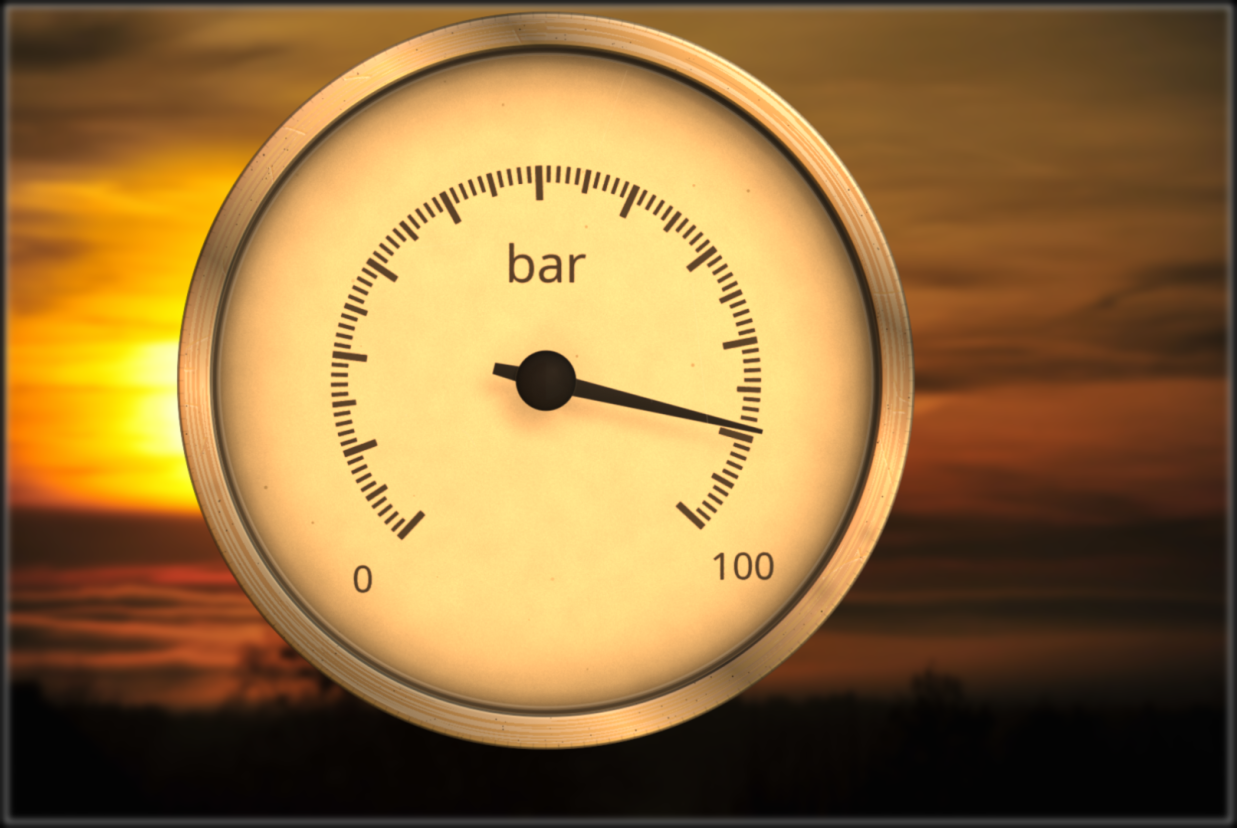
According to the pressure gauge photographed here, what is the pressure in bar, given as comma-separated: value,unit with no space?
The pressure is 89,bar
